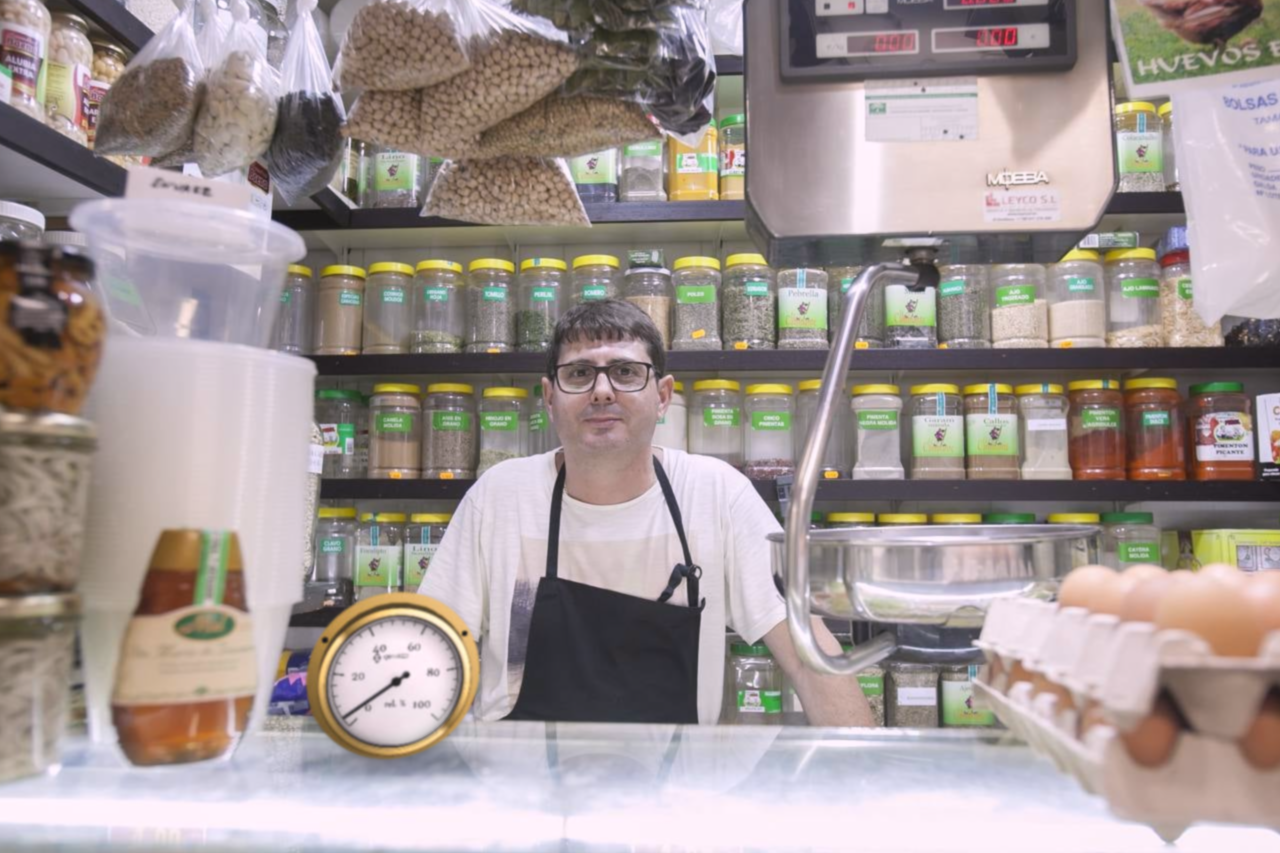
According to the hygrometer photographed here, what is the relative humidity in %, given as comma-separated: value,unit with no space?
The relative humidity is 4,%
